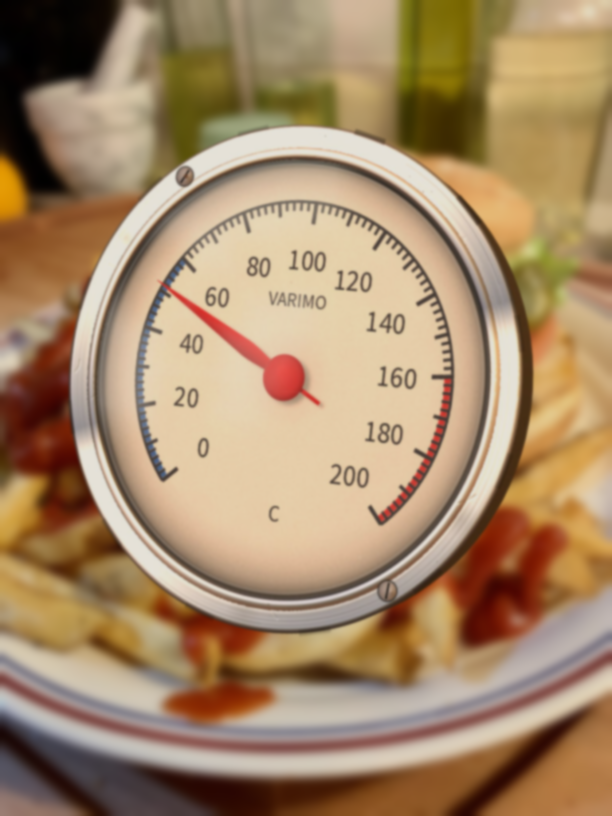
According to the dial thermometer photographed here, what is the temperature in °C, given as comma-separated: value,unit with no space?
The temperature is 52,°C
